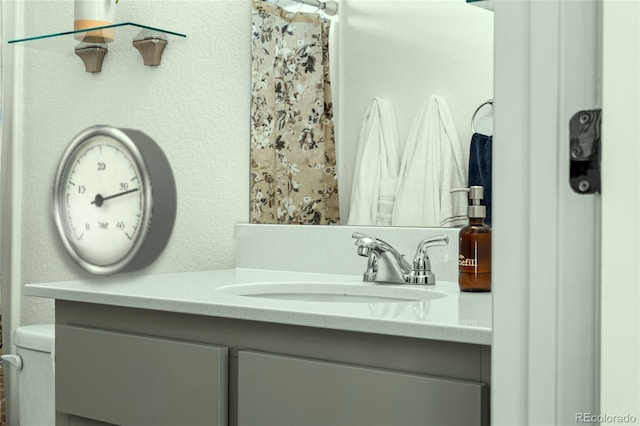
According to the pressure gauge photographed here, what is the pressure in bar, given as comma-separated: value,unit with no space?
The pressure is 32,bar
